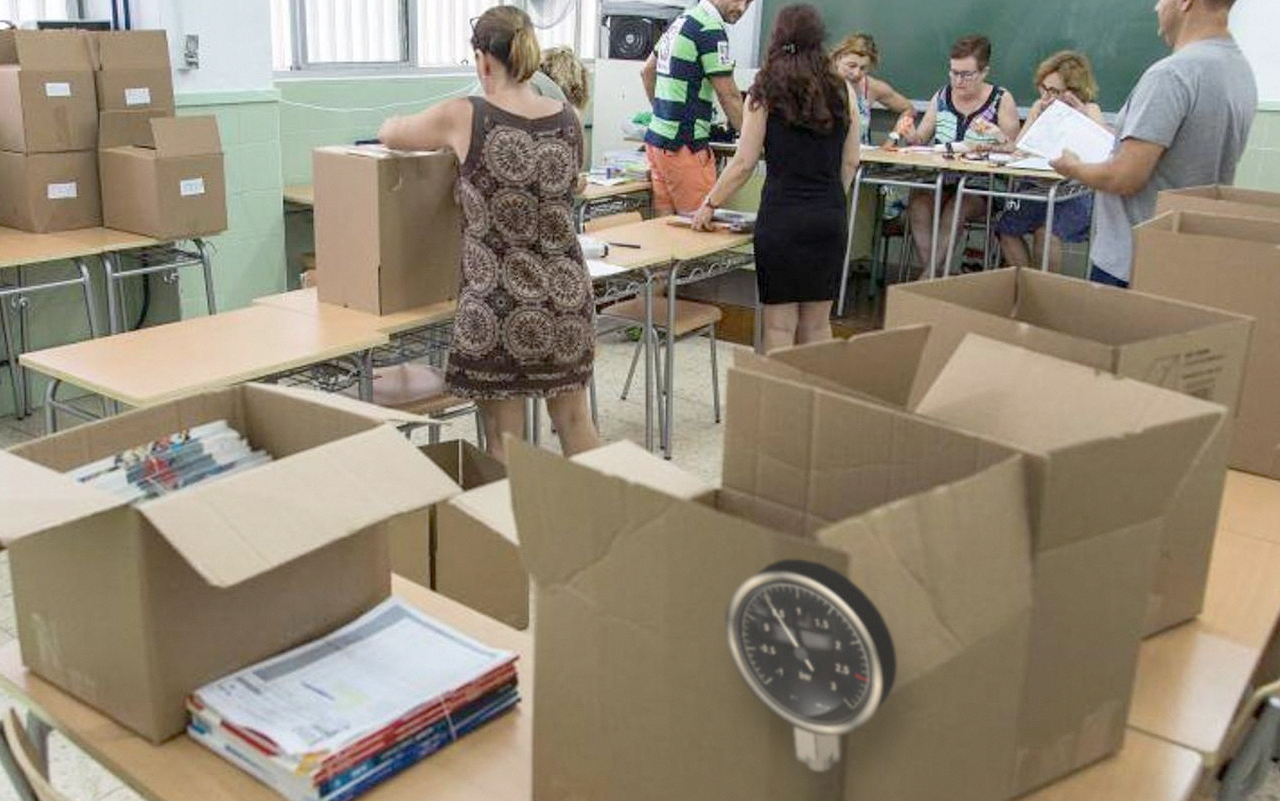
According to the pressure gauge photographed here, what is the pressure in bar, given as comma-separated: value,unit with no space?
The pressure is 0.5,bar
